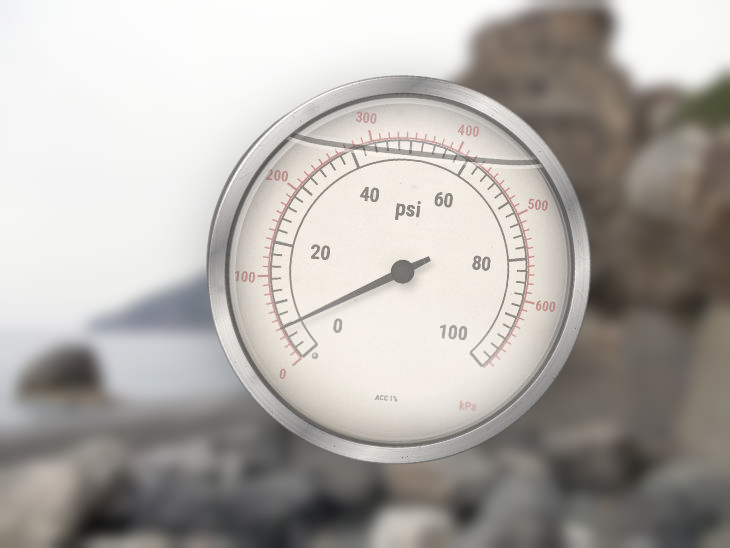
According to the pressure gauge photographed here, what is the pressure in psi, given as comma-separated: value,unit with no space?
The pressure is 6,psi
